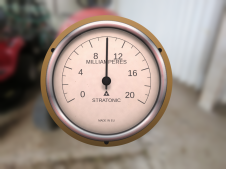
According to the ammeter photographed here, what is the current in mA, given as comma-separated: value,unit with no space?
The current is 10,mA
